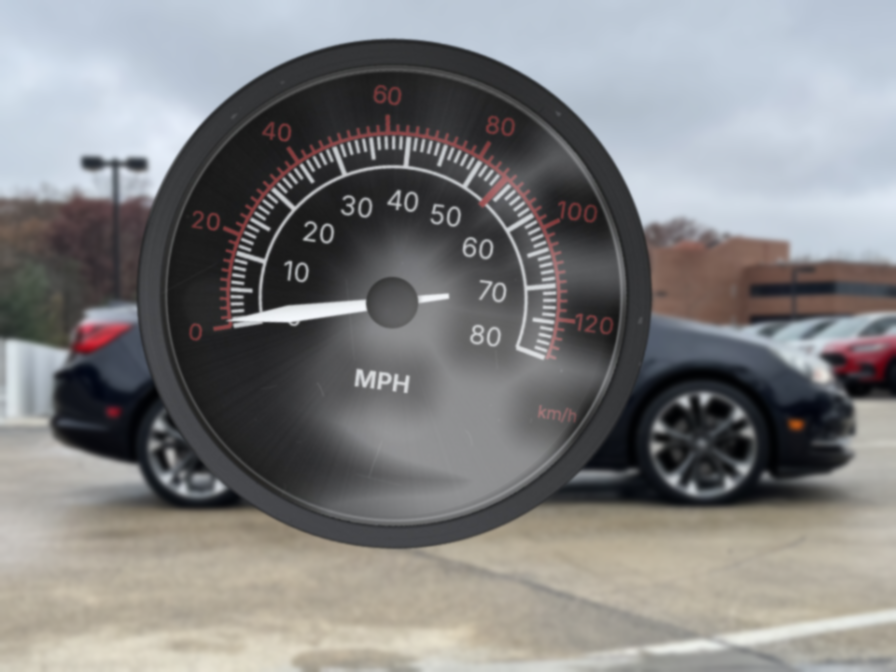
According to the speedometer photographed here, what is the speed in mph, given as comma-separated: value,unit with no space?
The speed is 1,mph
